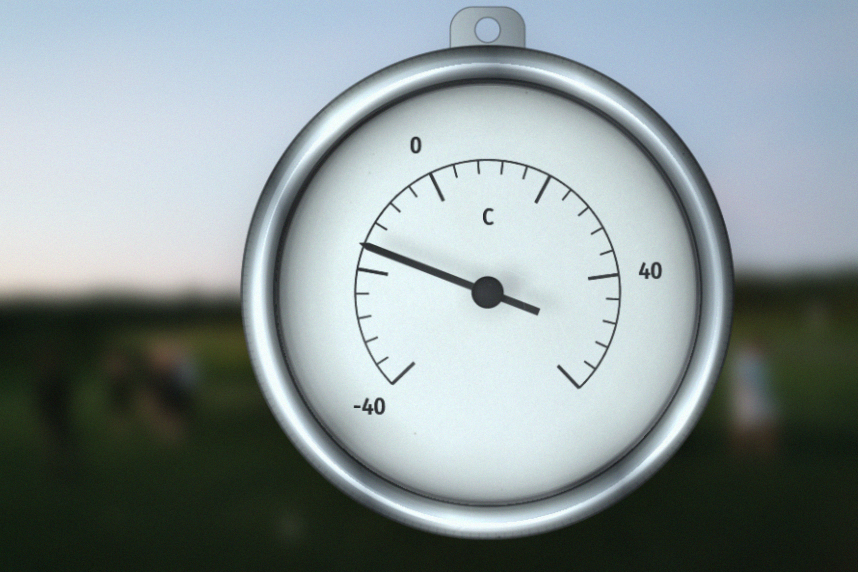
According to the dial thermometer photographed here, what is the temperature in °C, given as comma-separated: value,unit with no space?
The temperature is -16,°C
